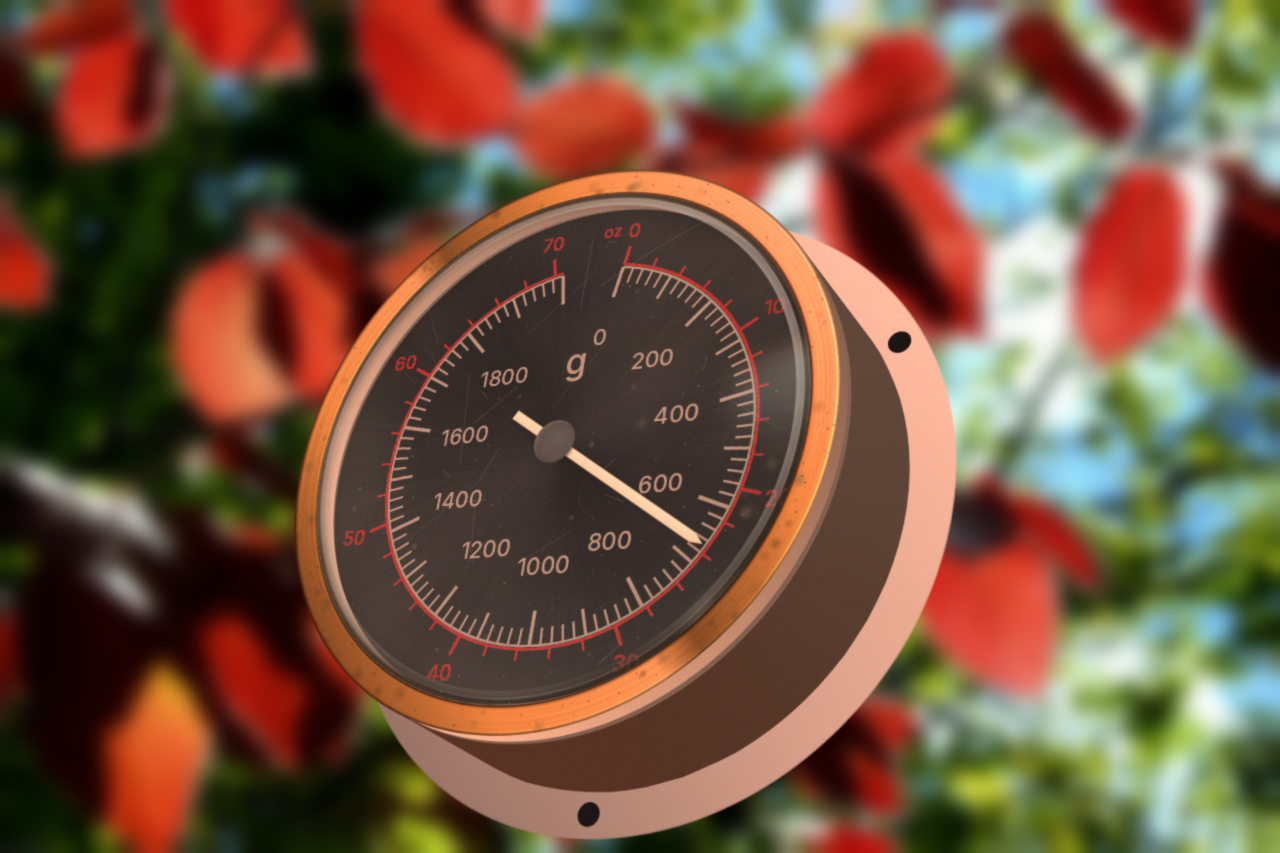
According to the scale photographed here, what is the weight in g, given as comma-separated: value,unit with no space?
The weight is 670,g
